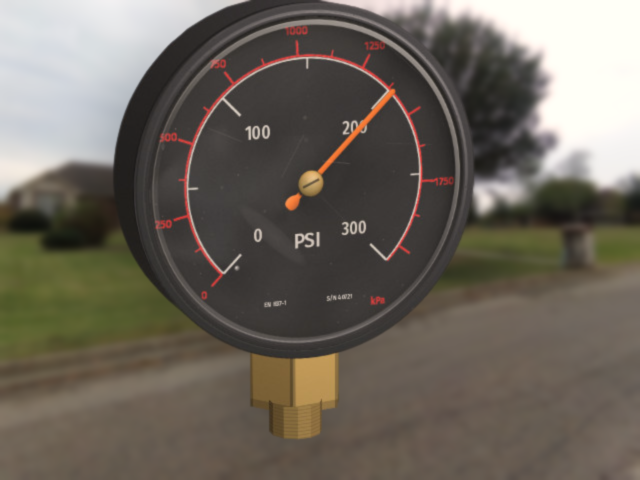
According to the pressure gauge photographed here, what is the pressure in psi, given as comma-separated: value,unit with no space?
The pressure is 200,psi
